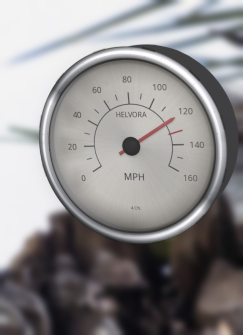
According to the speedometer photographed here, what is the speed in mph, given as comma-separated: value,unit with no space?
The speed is 120,mph
